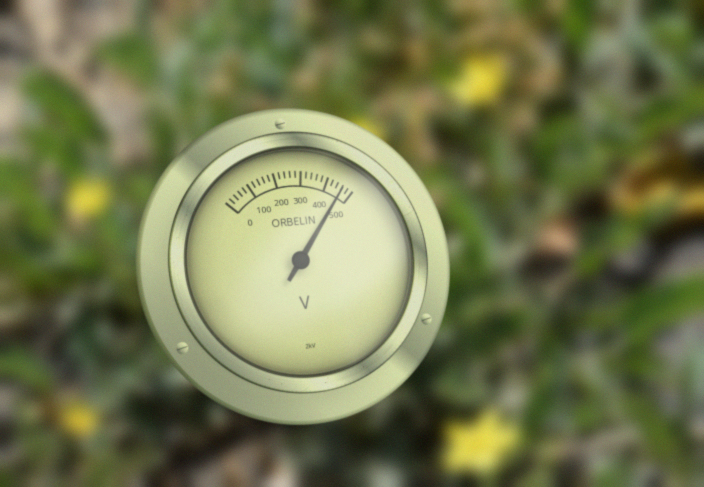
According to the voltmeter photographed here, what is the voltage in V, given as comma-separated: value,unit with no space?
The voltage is 460,V
